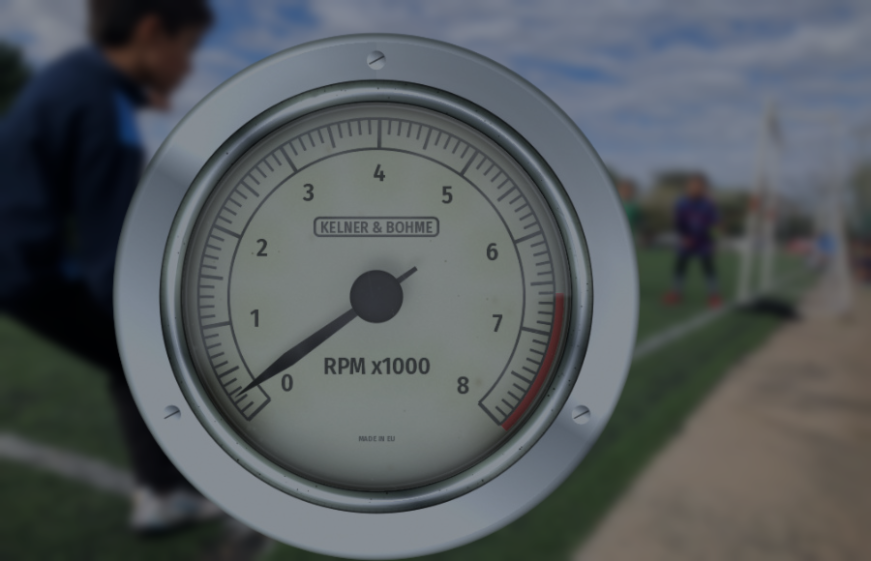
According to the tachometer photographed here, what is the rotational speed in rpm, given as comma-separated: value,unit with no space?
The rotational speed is 250,rpm
